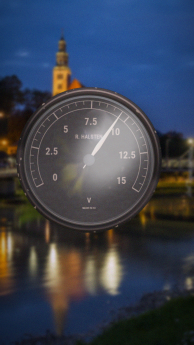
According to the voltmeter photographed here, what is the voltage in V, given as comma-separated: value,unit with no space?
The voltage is 9.5,V
